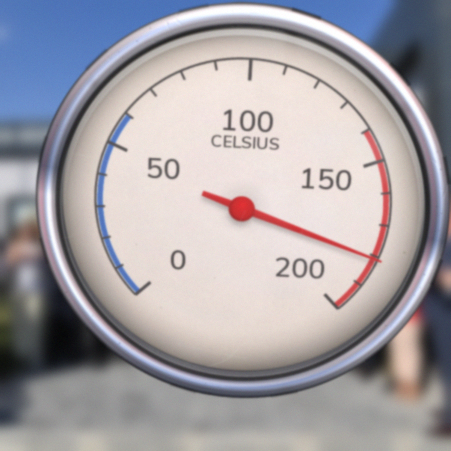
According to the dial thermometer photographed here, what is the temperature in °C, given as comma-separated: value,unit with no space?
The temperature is 180,°C
